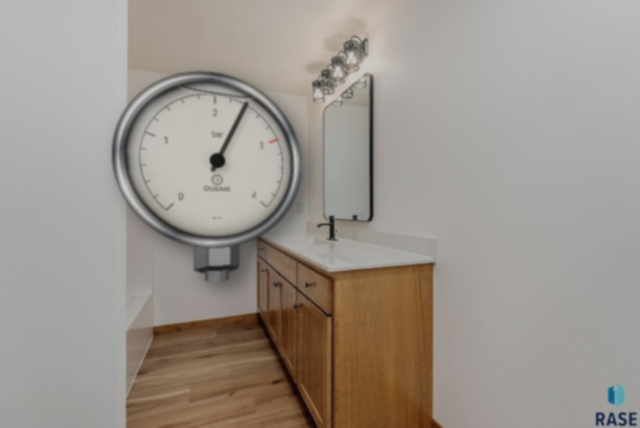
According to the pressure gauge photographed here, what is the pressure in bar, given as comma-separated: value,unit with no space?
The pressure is 2.4,bar
